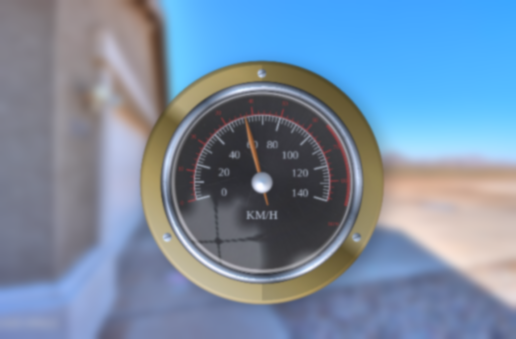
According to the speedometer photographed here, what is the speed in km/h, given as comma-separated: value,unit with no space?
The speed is 60,km/h
